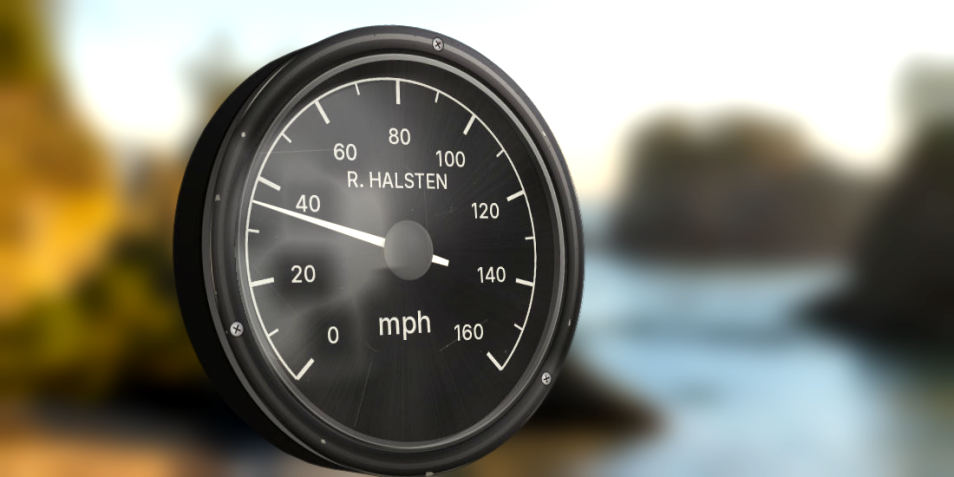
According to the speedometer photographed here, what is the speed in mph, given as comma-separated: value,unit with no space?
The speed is 35,mph
